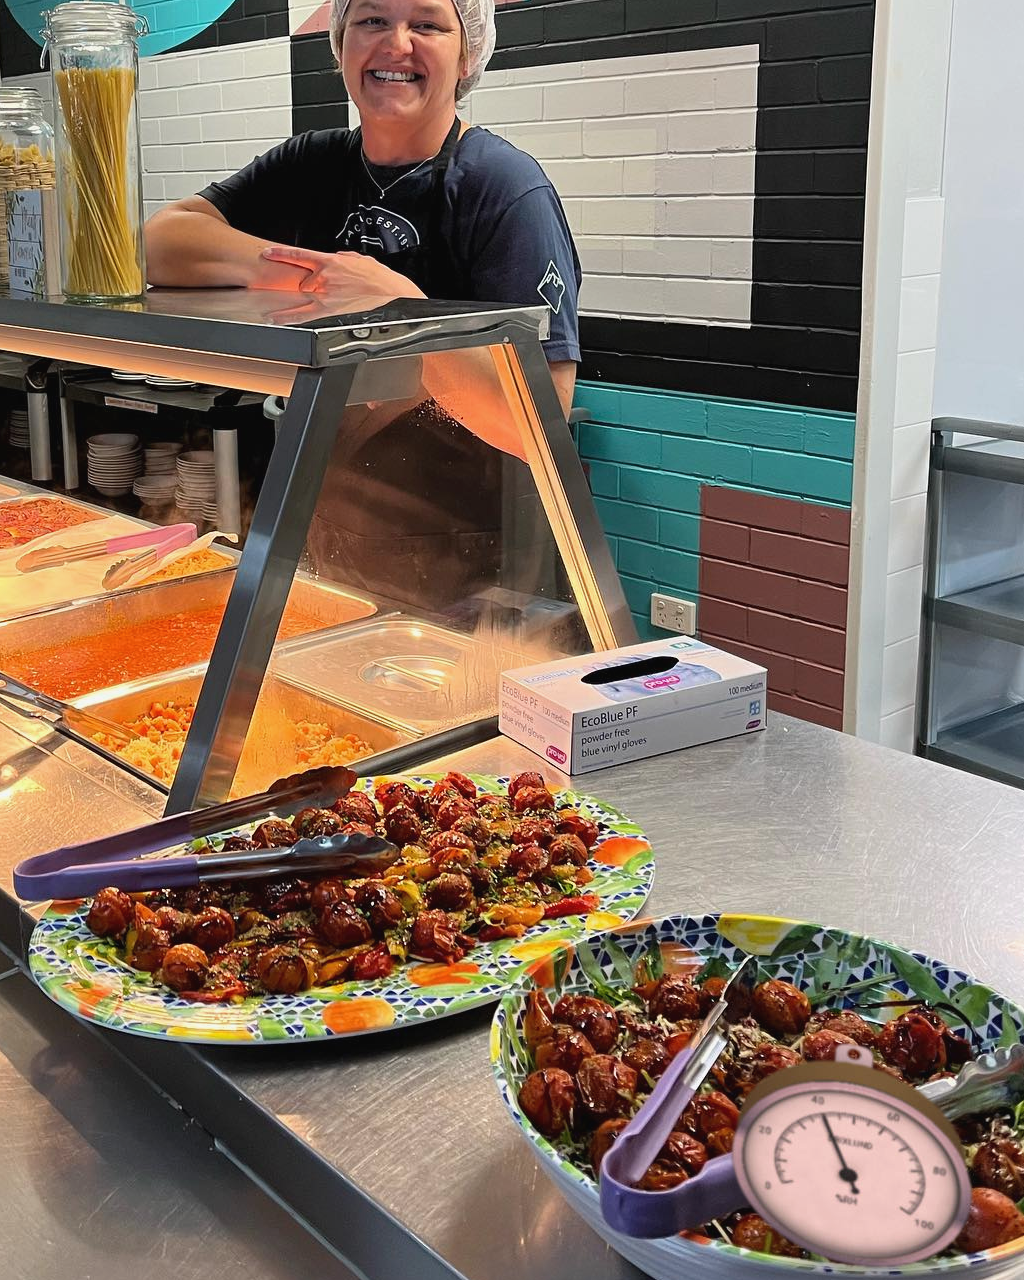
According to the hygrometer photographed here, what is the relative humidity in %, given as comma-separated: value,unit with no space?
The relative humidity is 40,%
